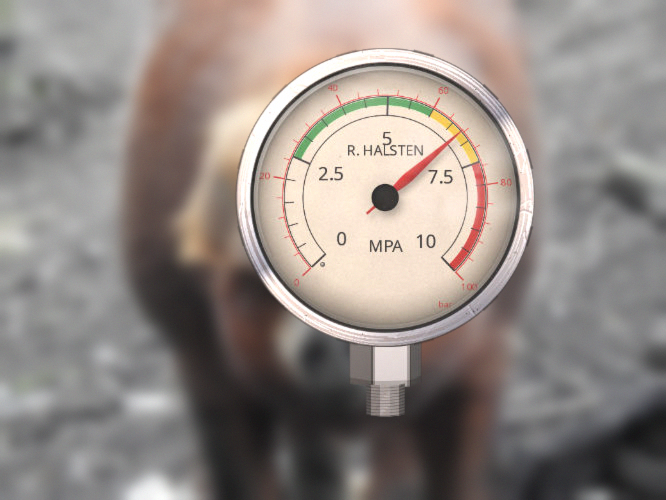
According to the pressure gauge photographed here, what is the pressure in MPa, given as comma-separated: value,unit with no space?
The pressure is 6.75,MPa
